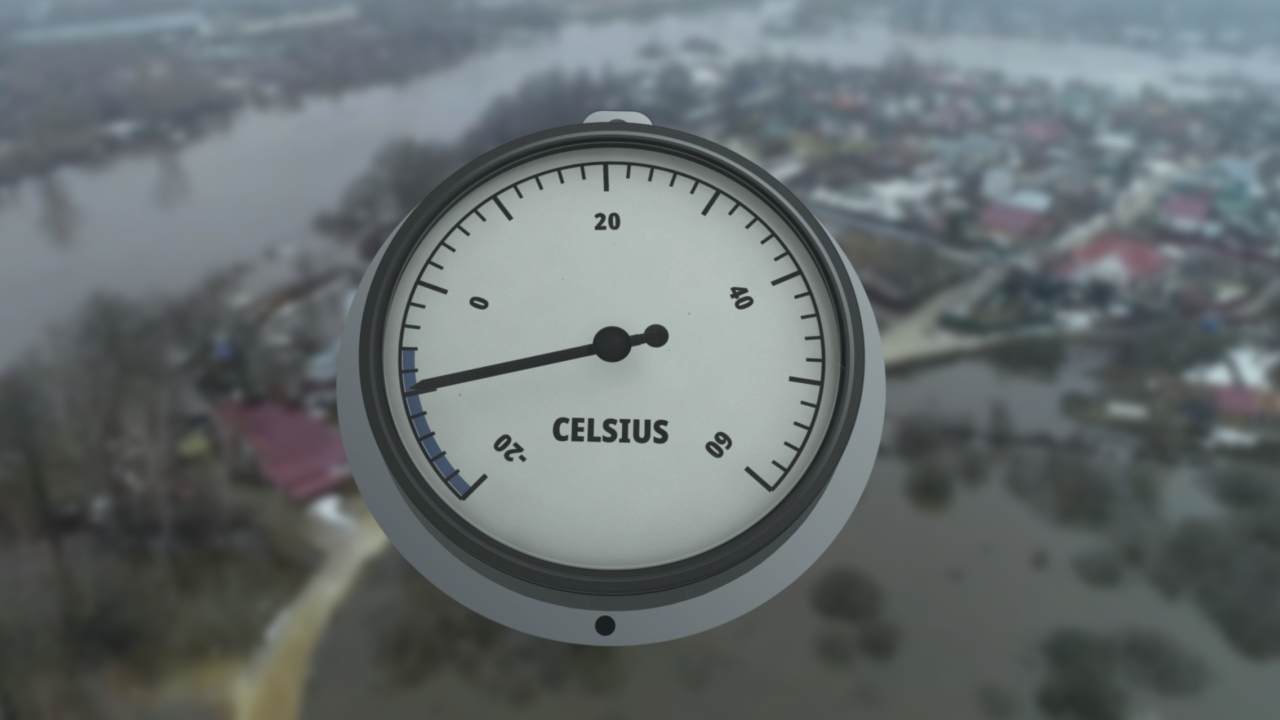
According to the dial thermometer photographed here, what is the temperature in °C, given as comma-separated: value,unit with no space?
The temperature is -10,°C
